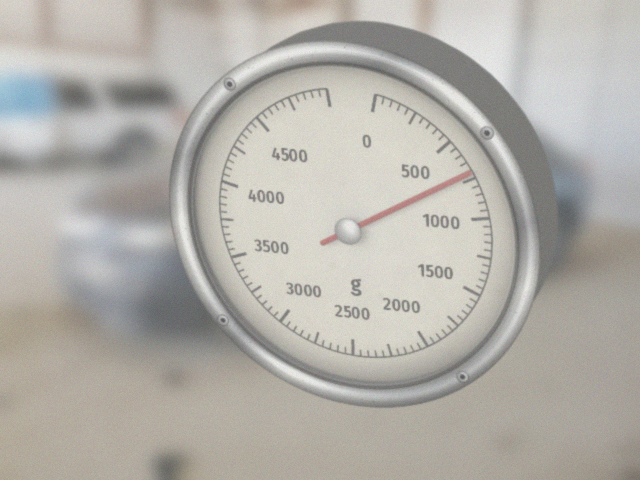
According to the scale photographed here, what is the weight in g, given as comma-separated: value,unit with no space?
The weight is 700,g
